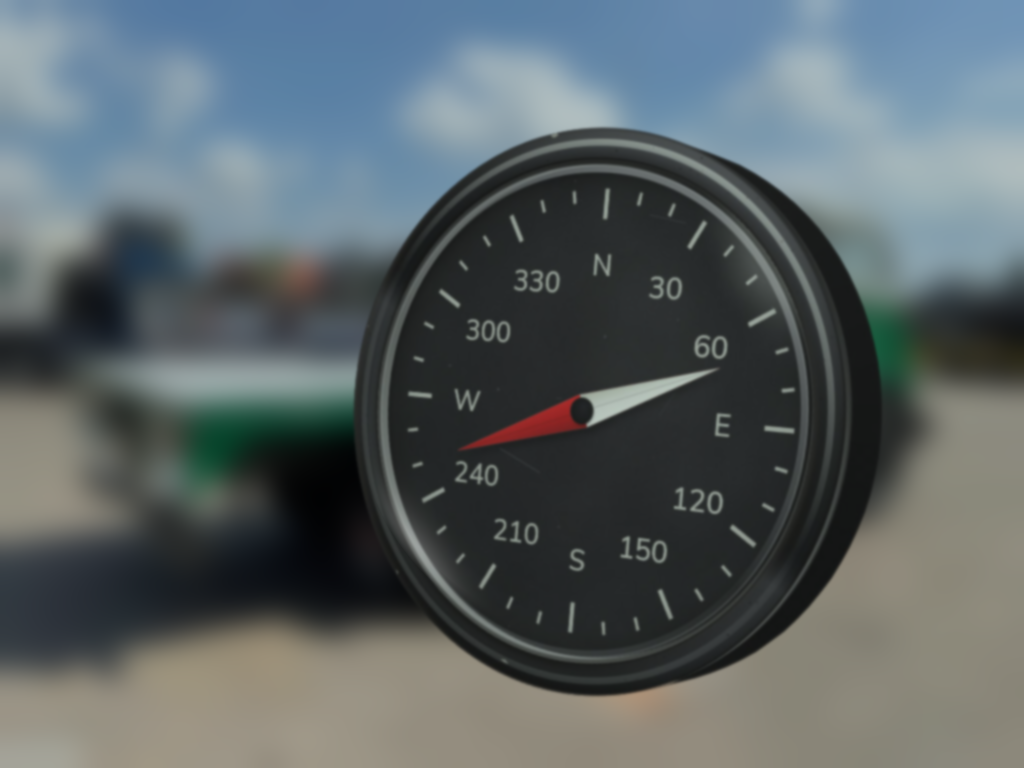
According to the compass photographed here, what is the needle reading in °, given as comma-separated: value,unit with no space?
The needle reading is 250,°
